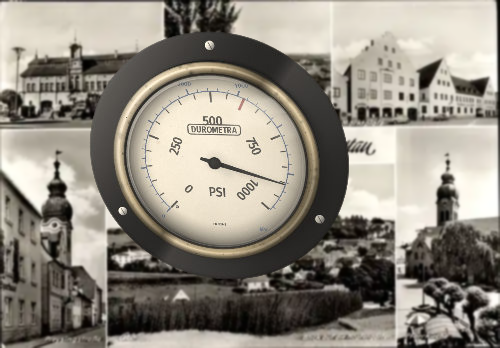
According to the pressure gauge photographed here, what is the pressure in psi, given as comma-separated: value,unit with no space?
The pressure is 900,psi
